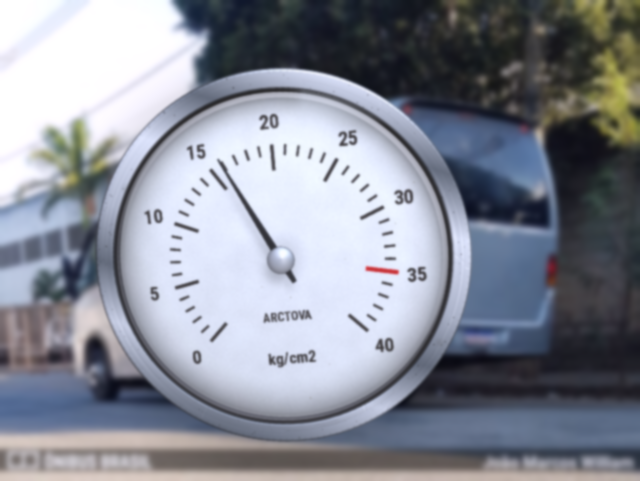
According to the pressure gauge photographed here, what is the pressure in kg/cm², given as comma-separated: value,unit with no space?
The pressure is 16,kg/cm²
